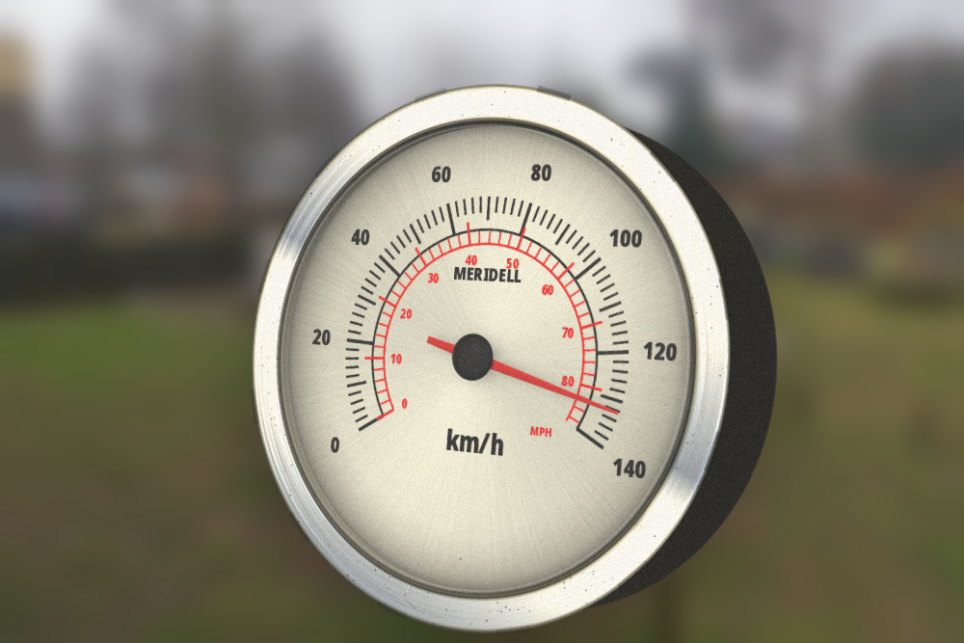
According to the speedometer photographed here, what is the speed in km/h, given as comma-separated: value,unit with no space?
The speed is 132,km/h
